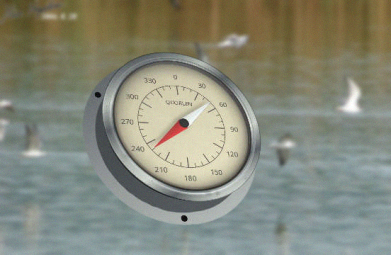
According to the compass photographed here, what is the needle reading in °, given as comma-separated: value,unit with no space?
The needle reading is 230,°
